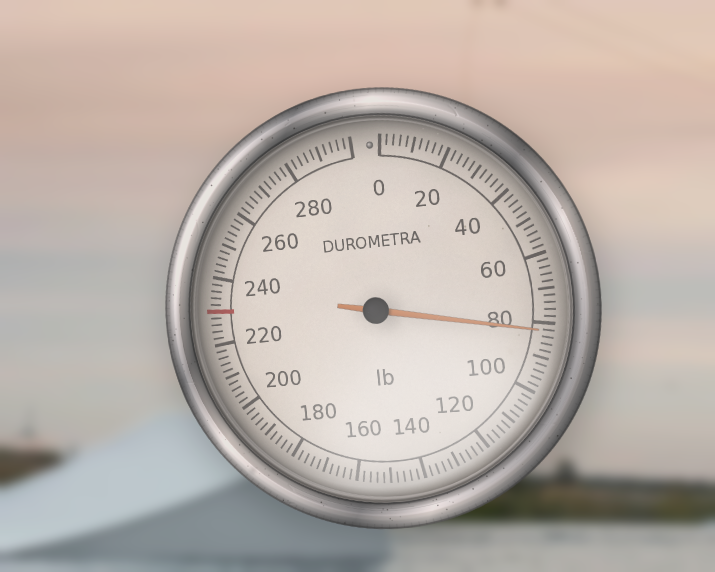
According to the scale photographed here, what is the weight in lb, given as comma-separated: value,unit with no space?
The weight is 82,lb
